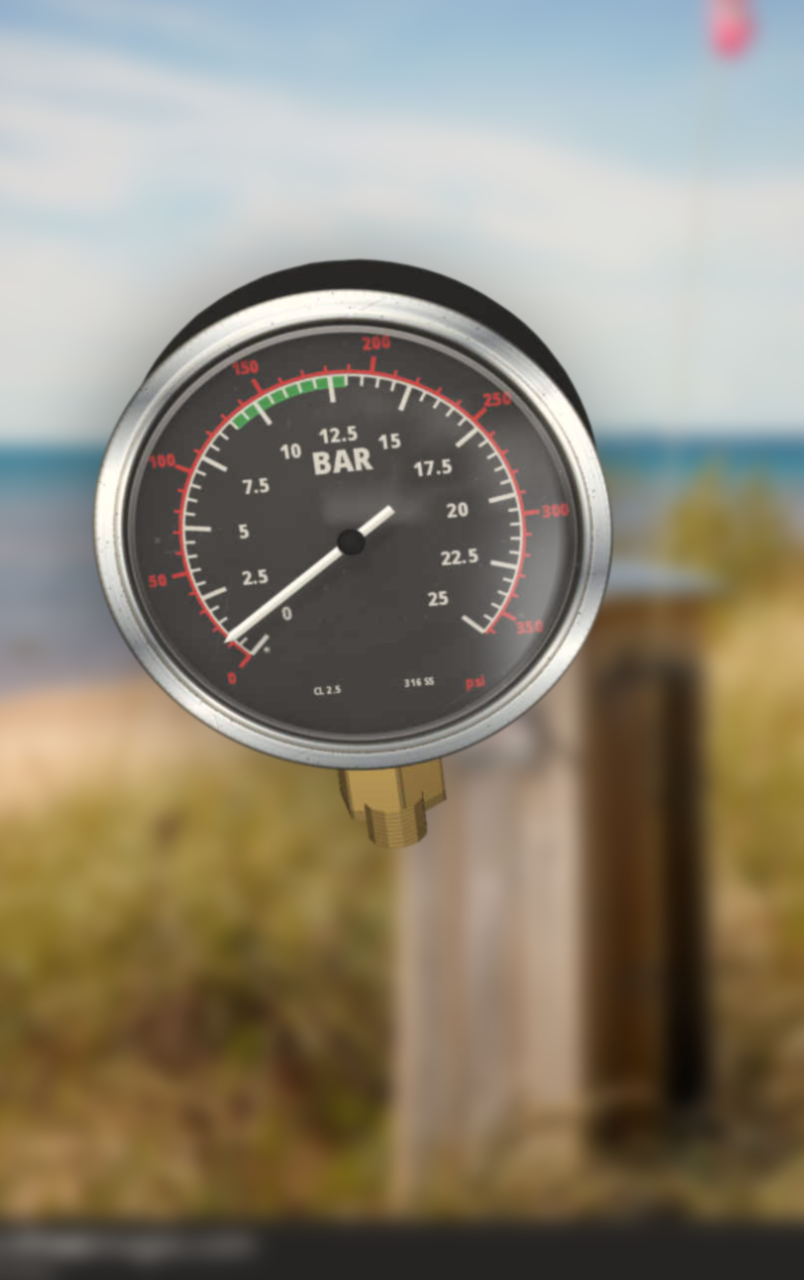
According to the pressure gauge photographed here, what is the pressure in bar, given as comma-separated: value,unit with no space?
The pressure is 1,bar
